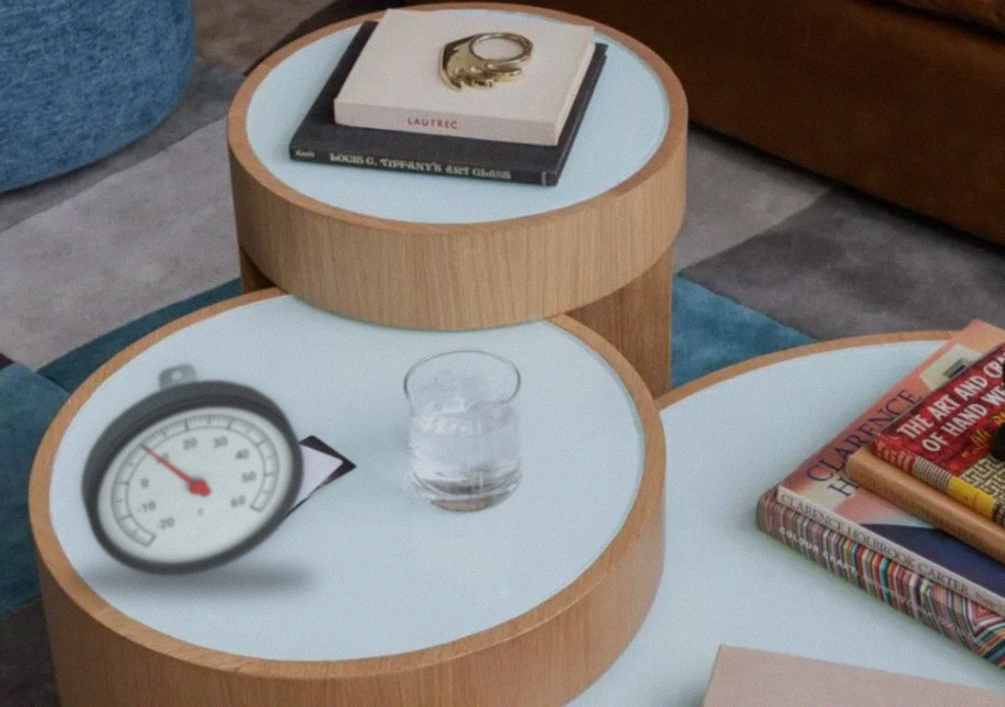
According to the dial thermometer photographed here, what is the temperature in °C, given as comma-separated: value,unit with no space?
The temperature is 10,°C
